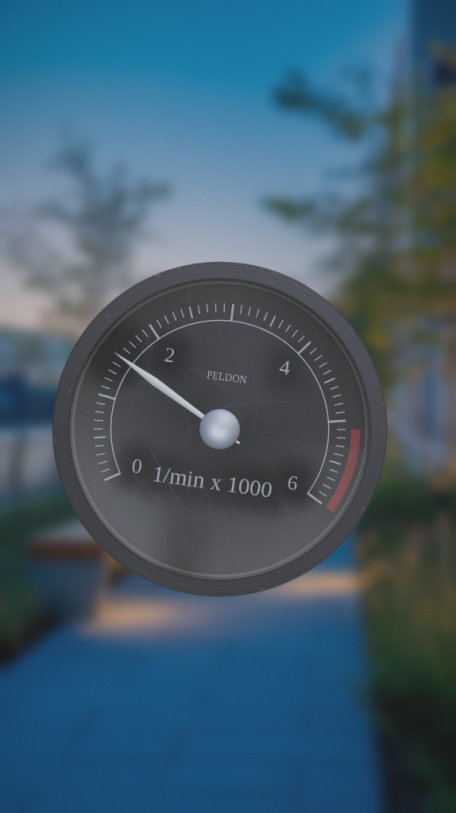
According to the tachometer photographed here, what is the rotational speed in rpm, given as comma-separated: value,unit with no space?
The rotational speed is 1500,rpm
